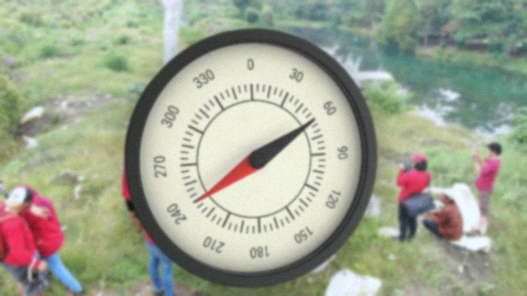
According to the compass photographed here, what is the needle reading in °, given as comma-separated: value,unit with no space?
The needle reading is 240,°
